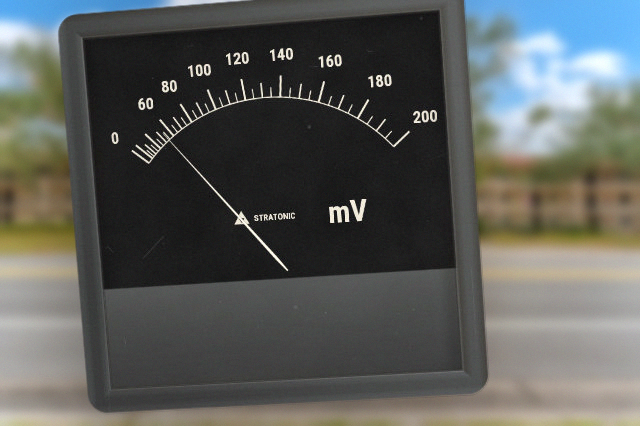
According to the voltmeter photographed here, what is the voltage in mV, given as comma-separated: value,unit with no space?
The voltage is 55,mV
